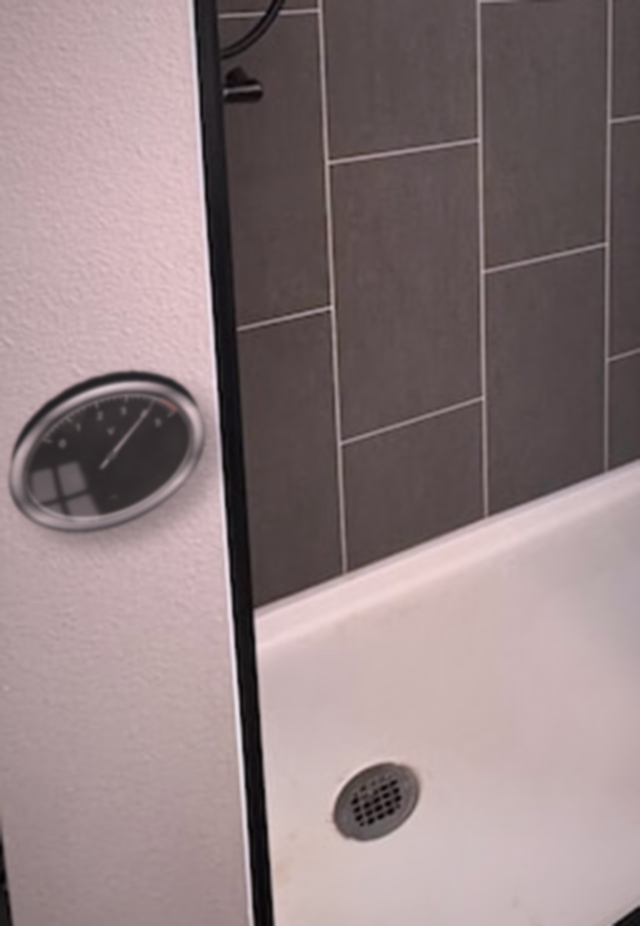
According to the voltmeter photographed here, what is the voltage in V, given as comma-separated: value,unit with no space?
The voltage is 4,V
